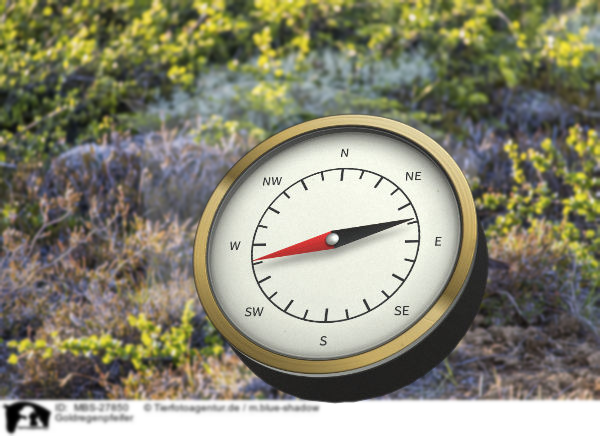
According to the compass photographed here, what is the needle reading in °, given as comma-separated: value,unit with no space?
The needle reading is 255,°
